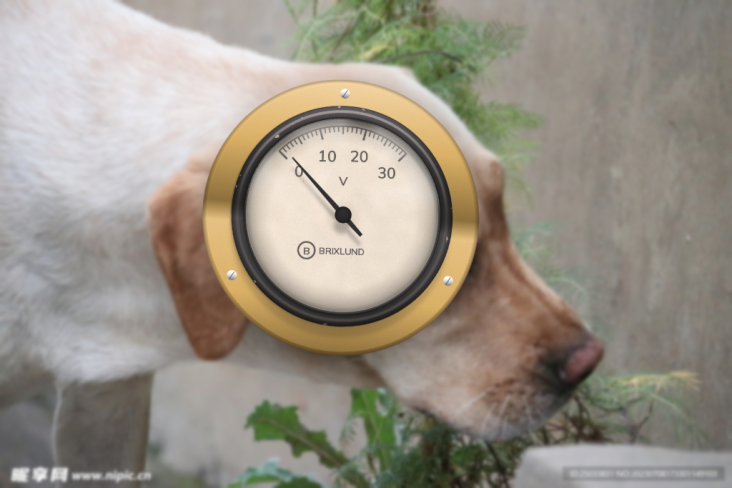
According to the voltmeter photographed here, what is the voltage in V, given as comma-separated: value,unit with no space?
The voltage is 1,V
